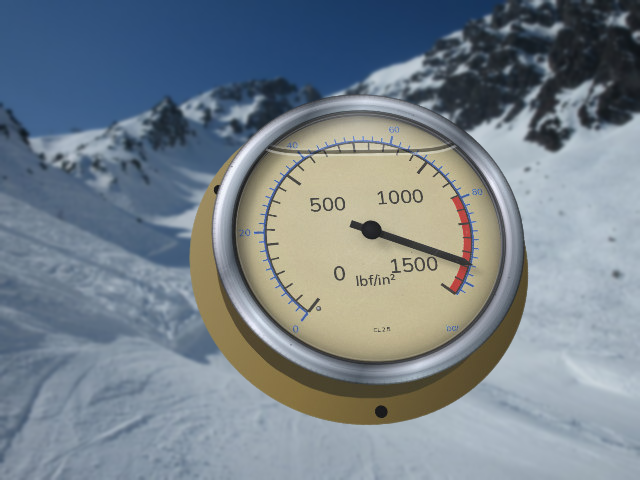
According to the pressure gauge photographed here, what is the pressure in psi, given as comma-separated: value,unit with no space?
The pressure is 1400,psi
